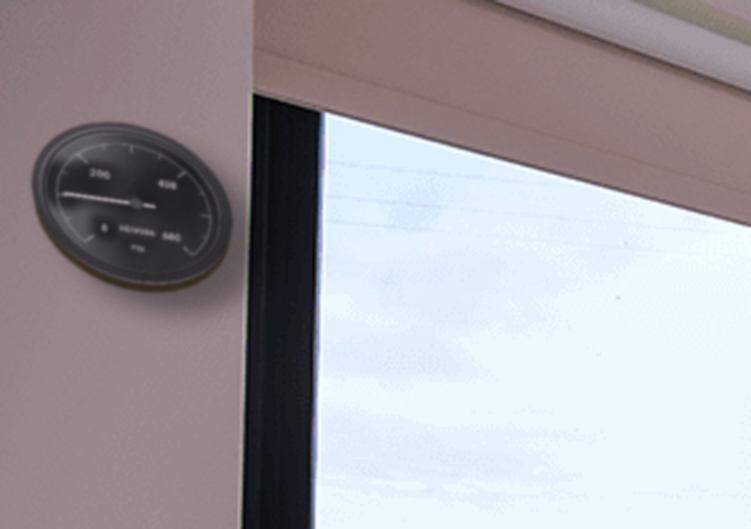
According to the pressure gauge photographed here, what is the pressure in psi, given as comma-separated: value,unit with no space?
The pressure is 100,psi
